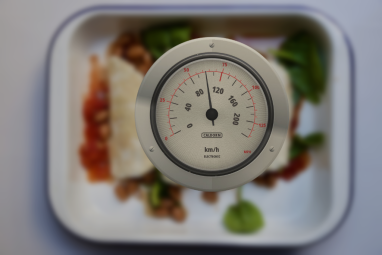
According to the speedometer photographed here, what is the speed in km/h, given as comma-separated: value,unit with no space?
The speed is 100,km/h
